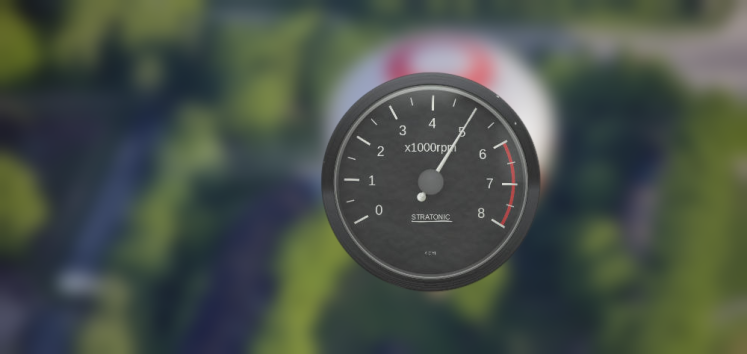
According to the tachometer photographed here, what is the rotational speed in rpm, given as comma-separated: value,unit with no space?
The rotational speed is 5000,rpm
